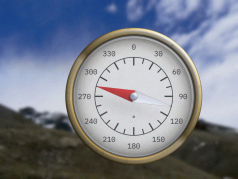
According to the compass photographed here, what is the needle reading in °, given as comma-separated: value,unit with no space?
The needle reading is 285,°
